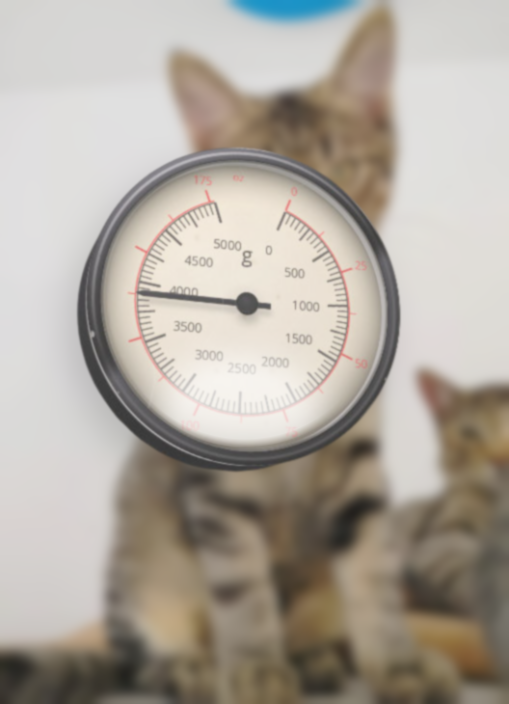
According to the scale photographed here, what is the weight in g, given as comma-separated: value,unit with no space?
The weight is 3900,g
